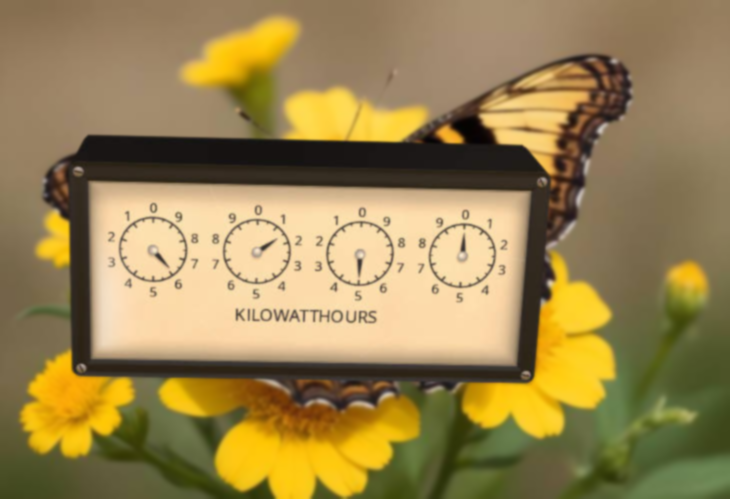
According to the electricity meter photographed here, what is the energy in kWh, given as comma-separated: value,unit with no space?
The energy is 6150,kWh
